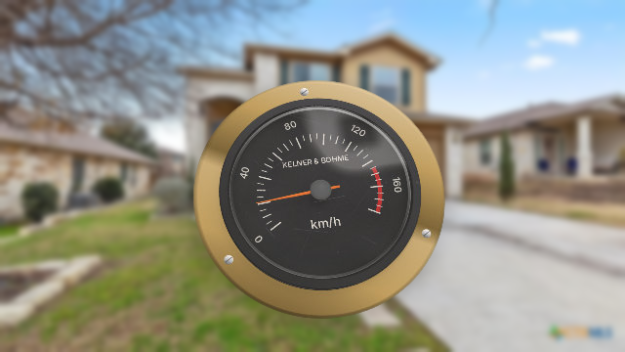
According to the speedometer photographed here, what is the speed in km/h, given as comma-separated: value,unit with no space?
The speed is 20,km/h
